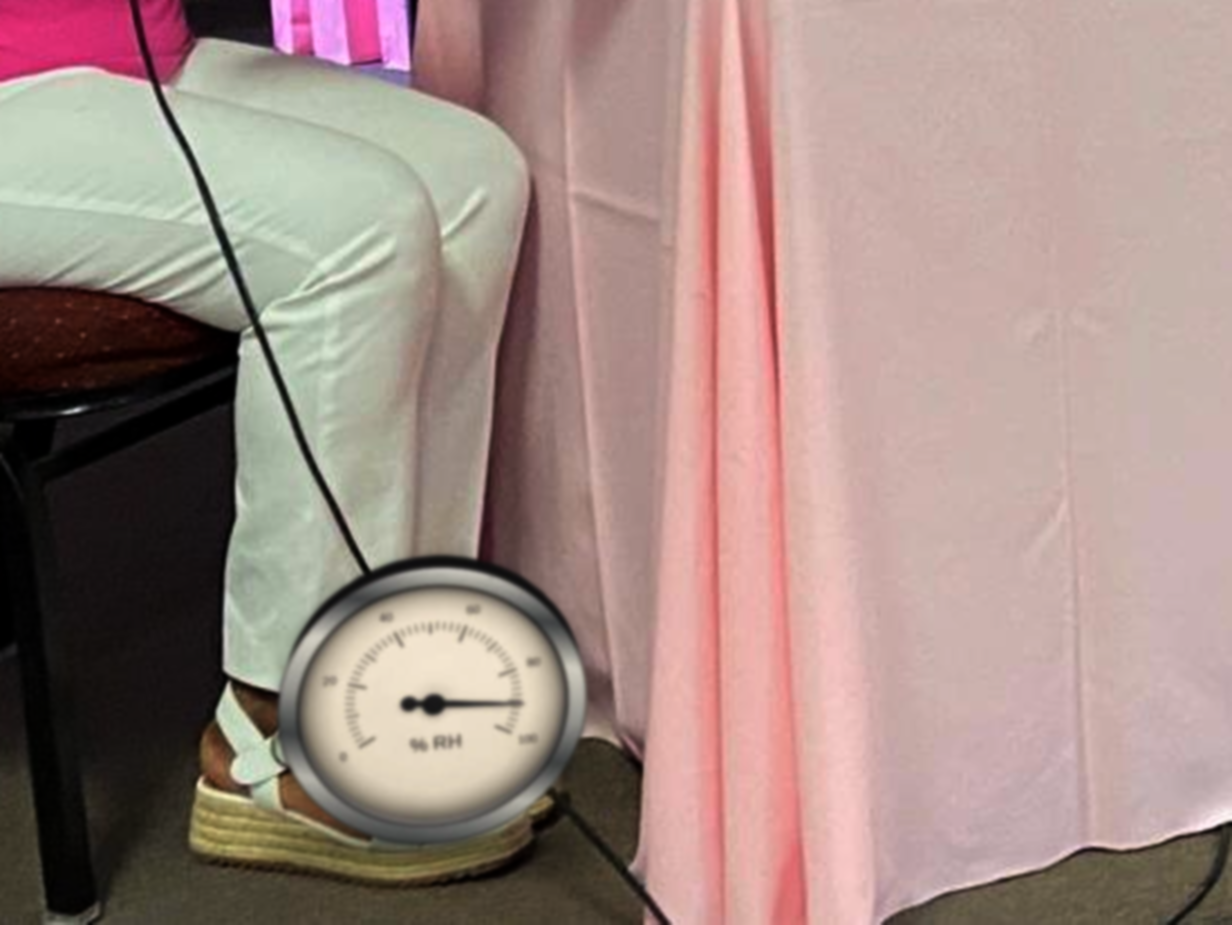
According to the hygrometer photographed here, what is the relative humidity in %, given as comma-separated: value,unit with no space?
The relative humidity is 90,%
